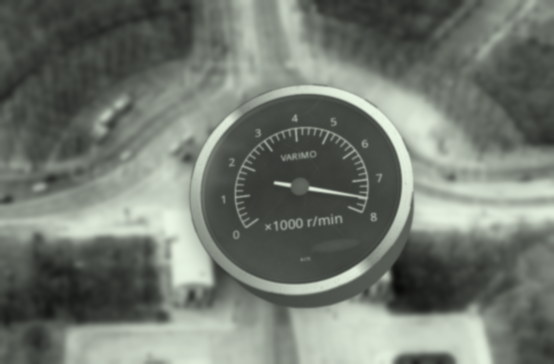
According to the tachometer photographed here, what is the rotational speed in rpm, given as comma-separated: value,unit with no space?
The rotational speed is 7600,rpm
